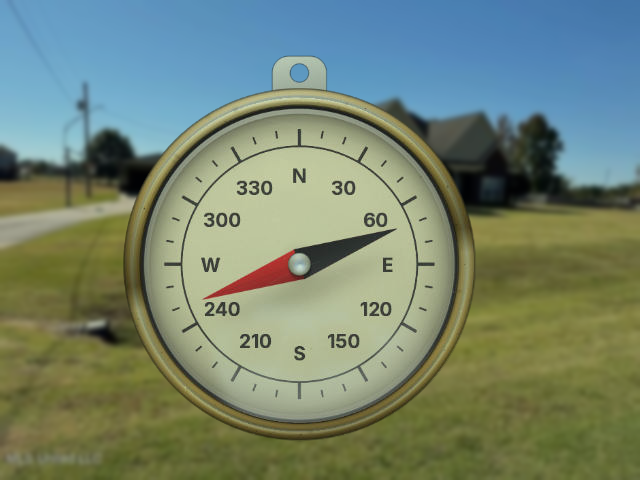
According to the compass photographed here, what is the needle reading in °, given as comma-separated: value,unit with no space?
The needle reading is 250,°
